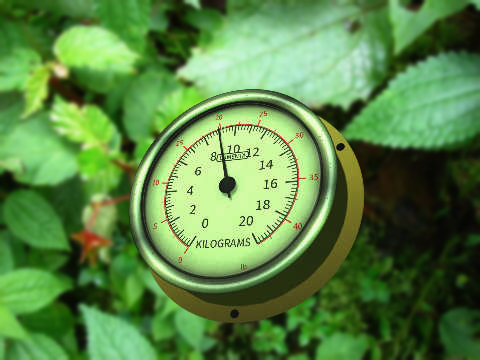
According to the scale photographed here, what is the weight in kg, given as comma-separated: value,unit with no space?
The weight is 9,kg
